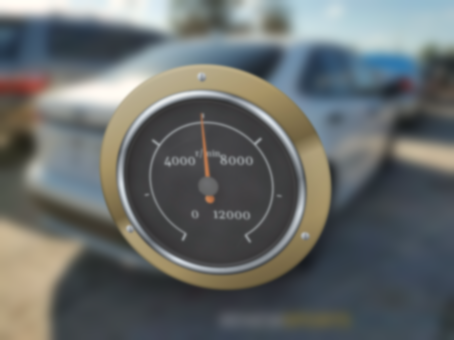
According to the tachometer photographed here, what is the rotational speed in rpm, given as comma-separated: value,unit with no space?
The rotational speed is 6000,rpm
